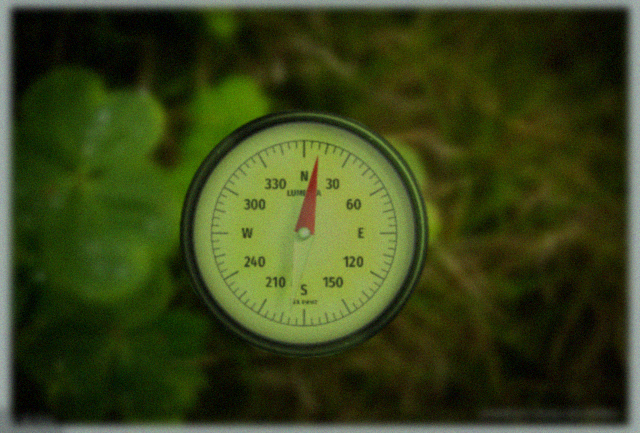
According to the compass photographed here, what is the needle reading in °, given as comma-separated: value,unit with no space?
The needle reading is 10,°
